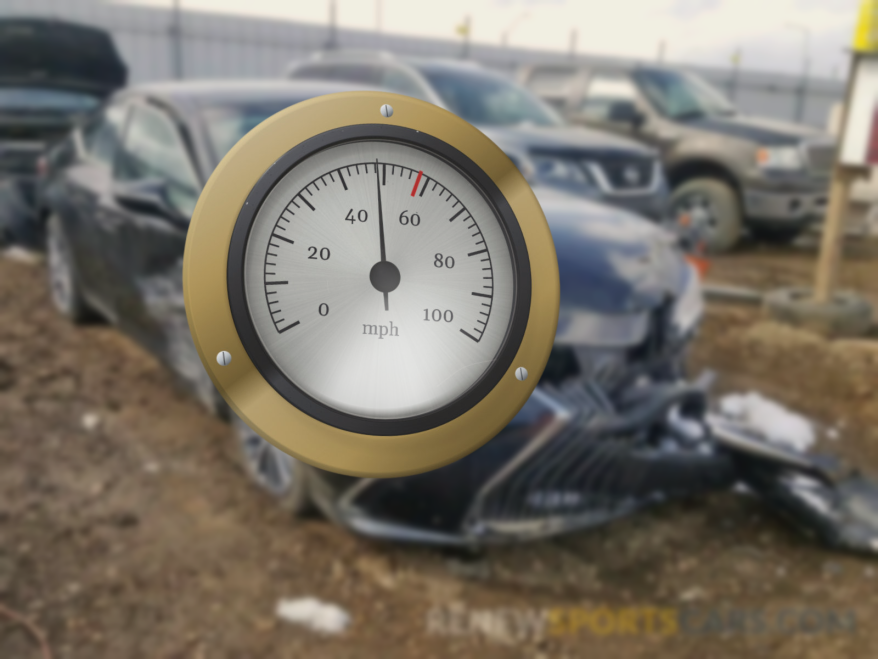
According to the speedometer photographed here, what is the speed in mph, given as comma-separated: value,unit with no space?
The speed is 48,mph
